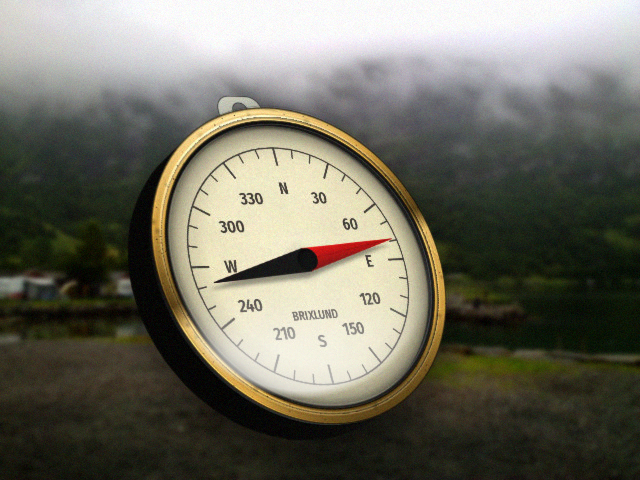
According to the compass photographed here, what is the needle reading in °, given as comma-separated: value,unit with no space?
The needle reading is 80,°
